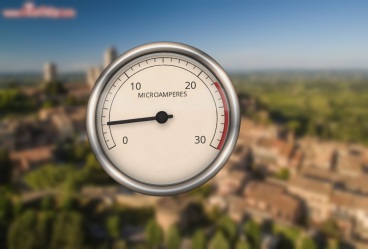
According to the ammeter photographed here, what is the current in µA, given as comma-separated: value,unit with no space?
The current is 3,µA
